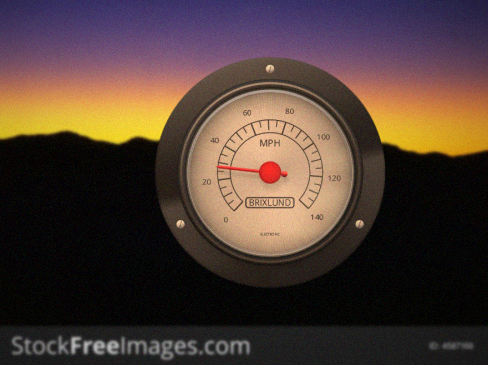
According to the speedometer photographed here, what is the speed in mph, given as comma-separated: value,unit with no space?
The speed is 27.5,mph
